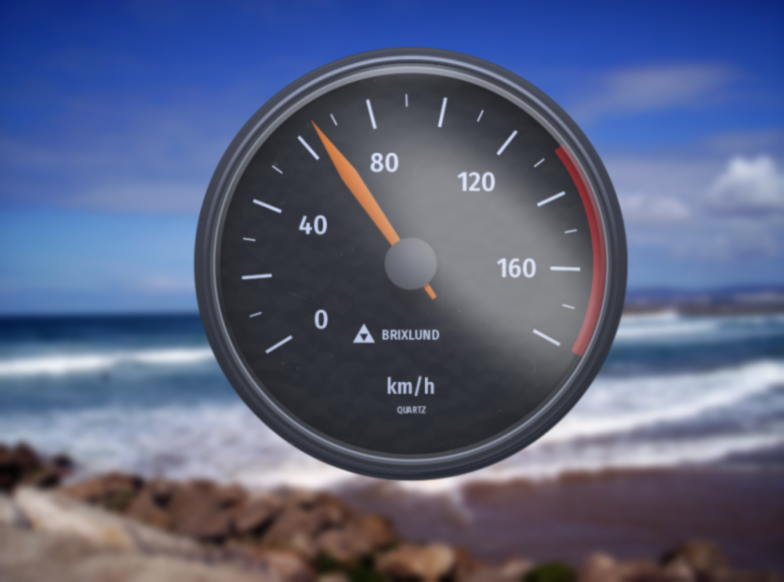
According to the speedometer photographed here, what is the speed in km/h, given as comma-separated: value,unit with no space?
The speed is 65,km/h
